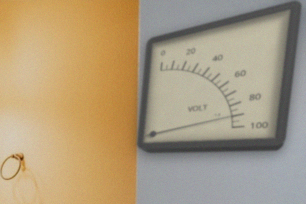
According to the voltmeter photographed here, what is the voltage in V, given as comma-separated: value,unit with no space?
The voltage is 90,V
